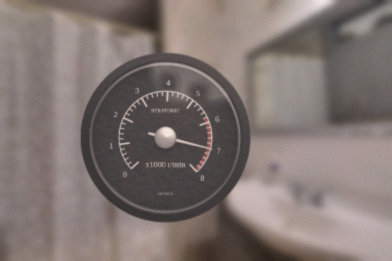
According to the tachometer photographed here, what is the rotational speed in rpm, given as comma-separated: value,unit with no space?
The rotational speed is 7000,rpm
